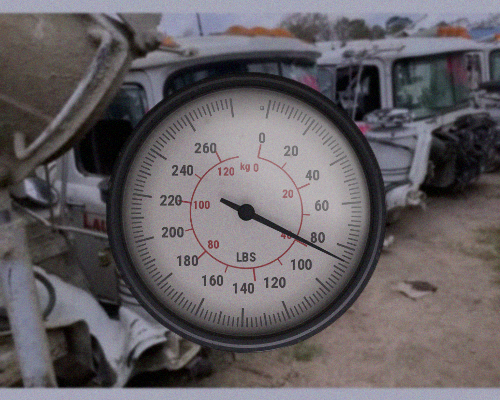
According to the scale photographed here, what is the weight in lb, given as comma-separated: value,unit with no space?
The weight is 86,lb
